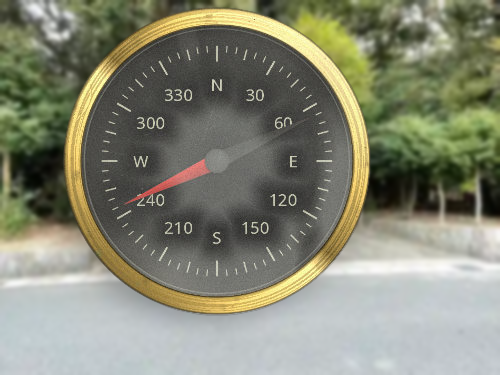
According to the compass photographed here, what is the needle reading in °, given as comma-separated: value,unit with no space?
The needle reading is 245,°
